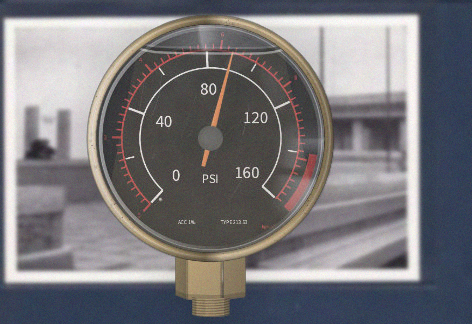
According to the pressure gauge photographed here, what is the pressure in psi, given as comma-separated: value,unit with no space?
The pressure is 90,psi
